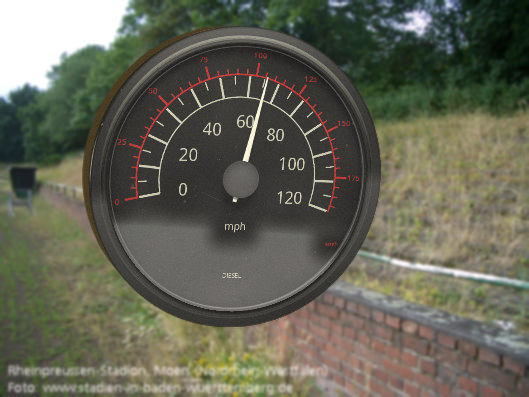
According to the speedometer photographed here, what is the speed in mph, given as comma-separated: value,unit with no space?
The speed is 65,mph
